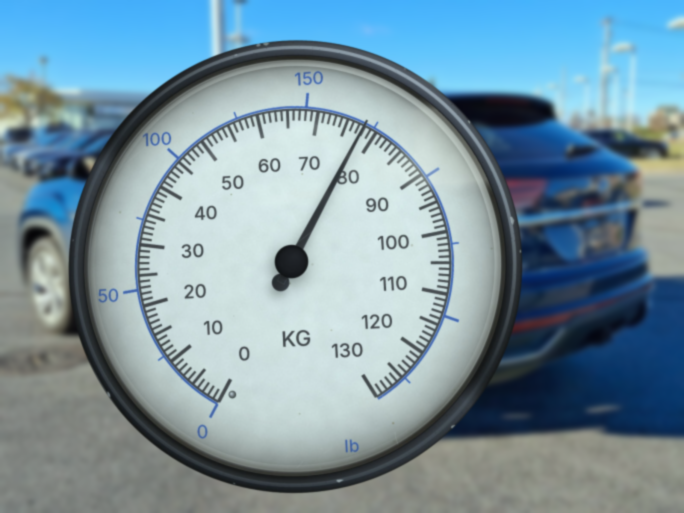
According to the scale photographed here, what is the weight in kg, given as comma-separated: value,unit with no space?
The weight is 78,kg
